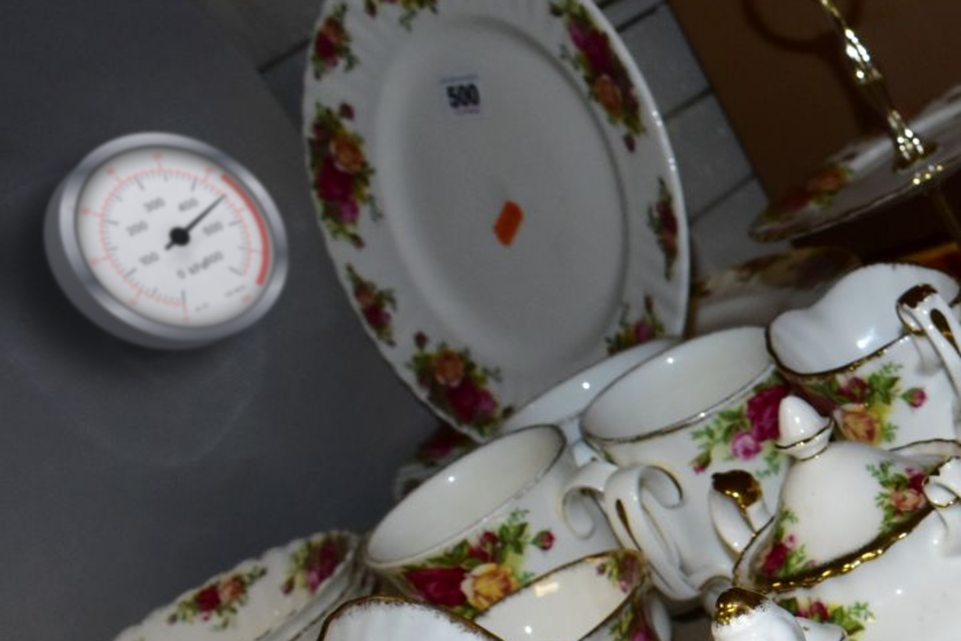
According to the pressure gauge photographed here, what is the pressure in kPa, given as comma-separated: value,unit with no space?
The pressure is 450,kPa
